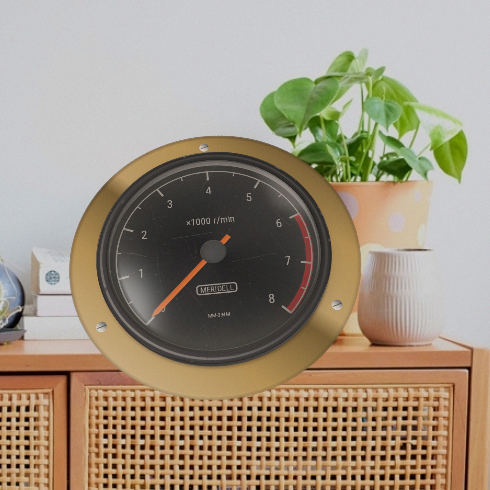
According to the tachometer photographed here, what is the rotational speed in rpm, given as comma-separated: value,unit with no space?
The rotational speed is 0,rpm
